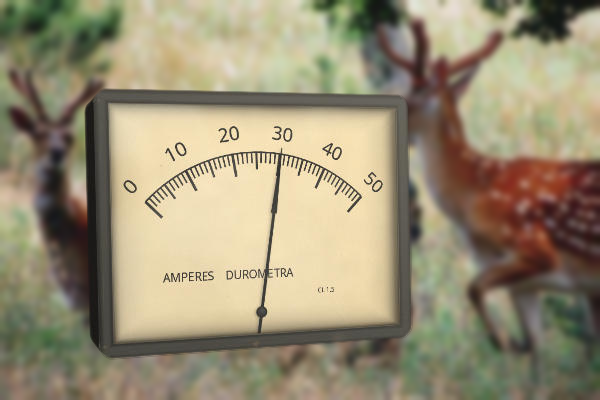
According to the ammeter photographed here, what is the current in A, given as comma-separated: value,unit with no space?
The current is 30,A
